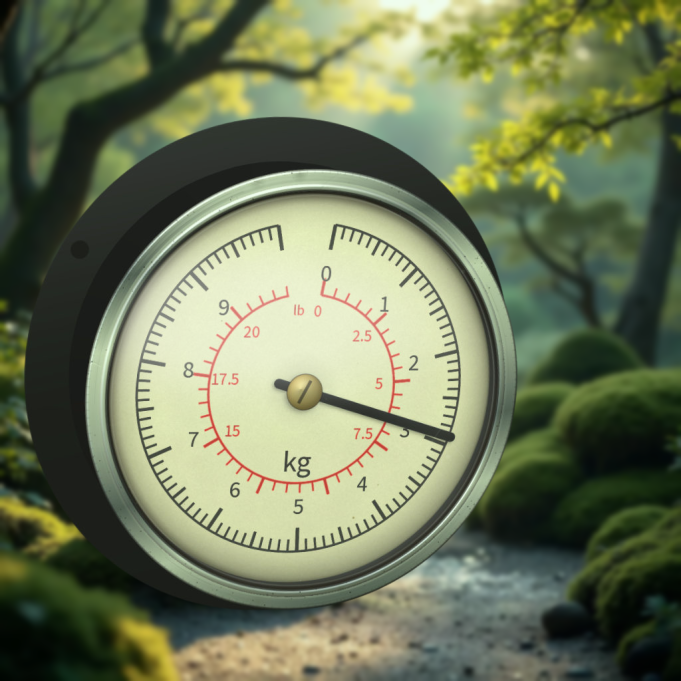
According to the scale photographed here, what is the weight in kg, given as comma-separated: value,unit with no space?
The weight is 2.9,kg
